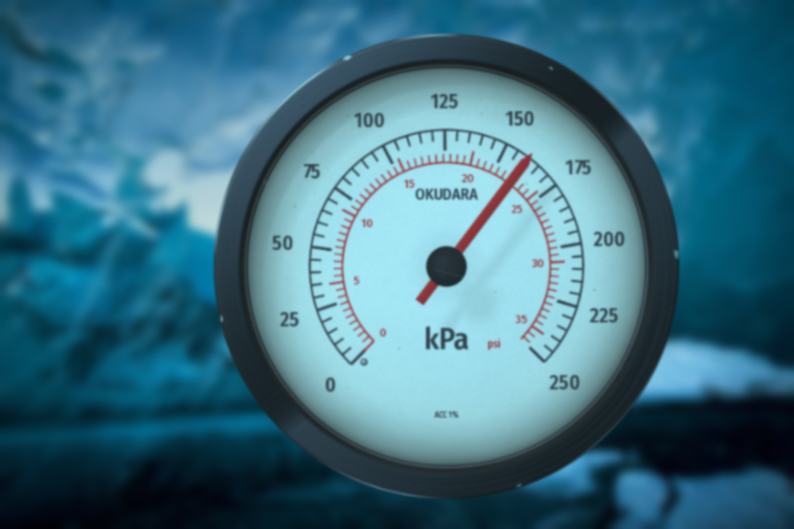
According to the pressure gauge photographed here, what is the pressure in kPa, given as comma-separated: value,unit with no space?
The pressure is 160,kPa
